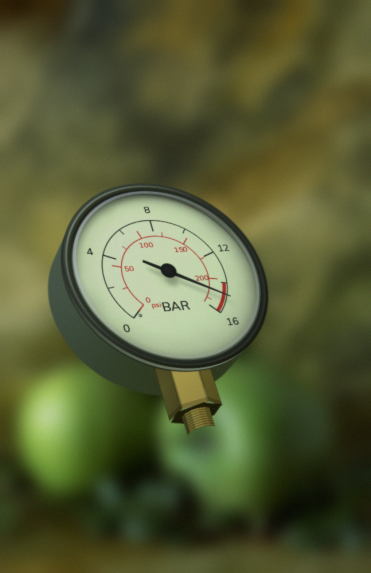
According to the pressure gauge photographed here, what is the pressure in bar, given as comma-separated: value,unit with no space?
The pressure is 15,bar
